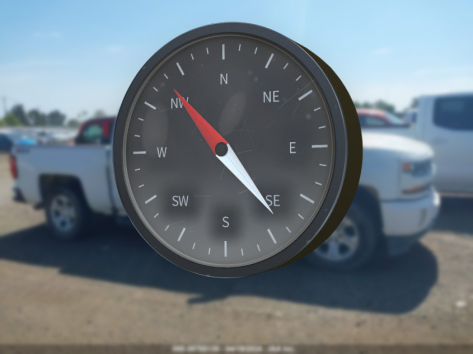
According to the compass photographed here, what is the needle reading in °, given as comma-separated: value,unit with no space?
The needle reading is 320,°
